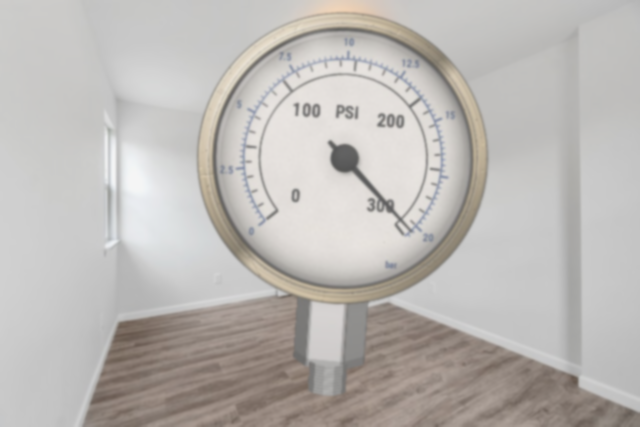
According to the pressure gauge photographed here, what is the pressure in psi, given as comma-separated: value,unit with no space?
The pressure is 295,psi
